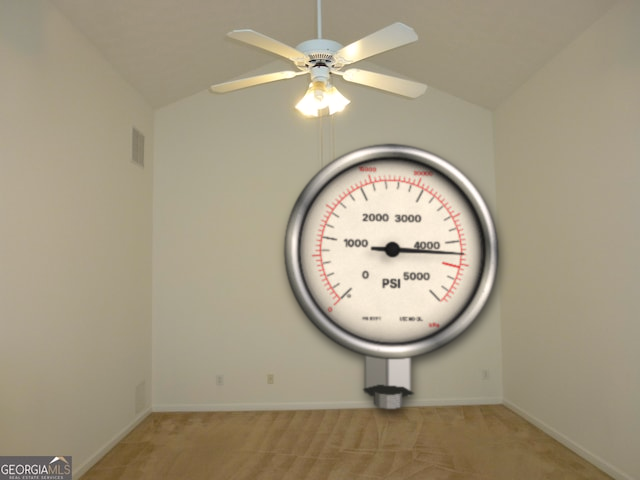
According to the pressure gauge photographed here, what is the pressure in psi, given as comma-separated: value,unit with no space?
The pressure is 4200,psi
